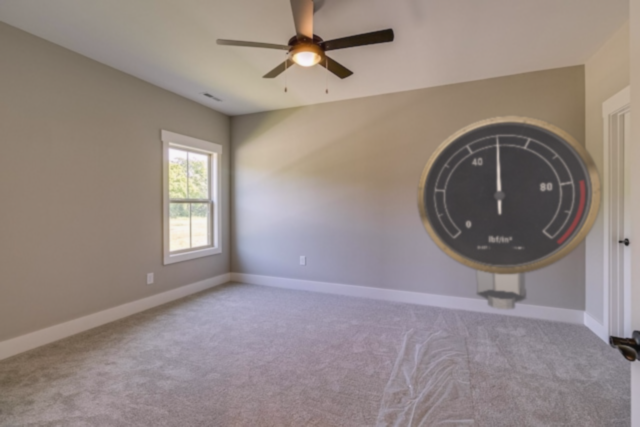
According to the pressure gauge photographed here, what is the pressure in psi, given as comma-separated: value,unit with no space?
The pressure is 50,psi
